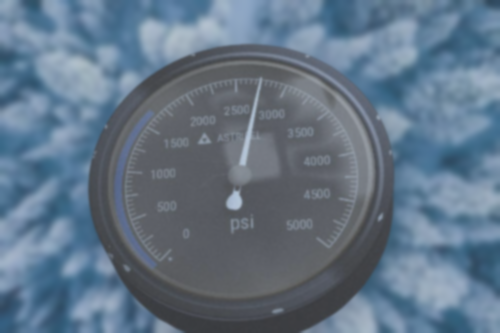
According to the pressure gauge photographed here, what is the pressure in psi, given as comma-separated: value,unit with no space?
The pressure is 2750,psi
